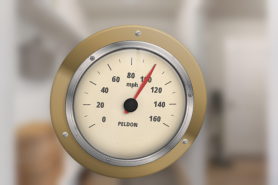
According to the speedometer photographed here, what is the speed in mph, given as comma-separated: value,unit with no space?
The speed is 100,mph
